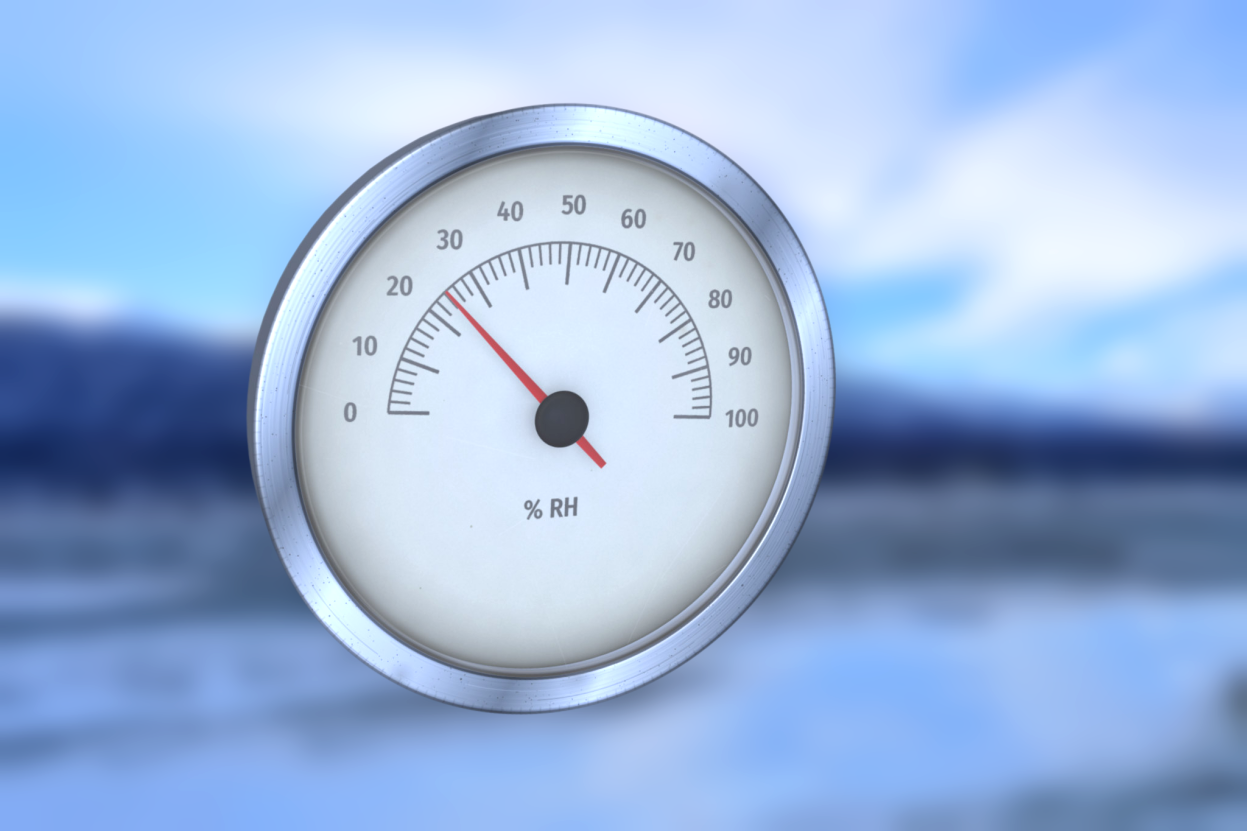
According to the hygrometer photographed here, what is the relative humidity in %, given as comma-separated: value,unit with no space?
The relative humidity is 24,%
